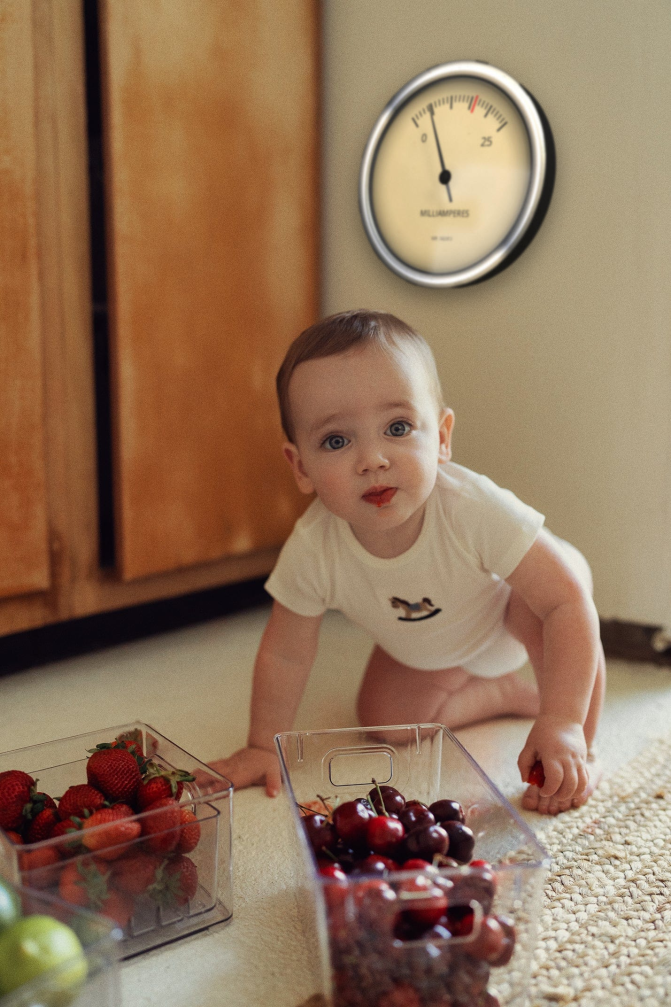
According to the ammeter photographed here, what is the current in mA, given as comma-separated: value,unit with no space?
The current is 5,mA
